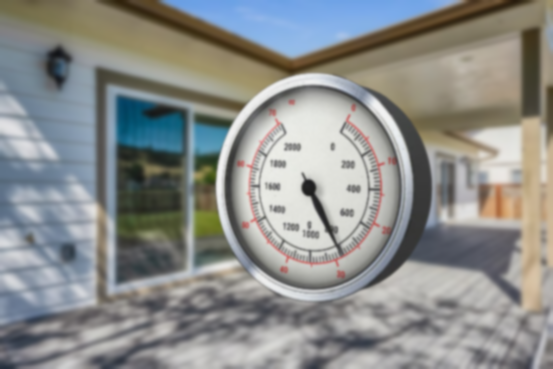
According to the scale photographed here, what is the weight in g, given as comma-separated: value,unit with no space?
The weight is 800,g
